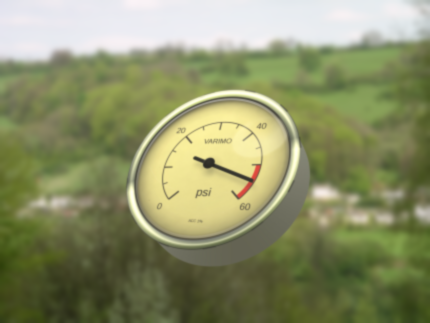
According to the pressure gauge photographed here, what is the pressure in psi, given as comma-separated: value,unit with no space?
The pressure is 55,psi
